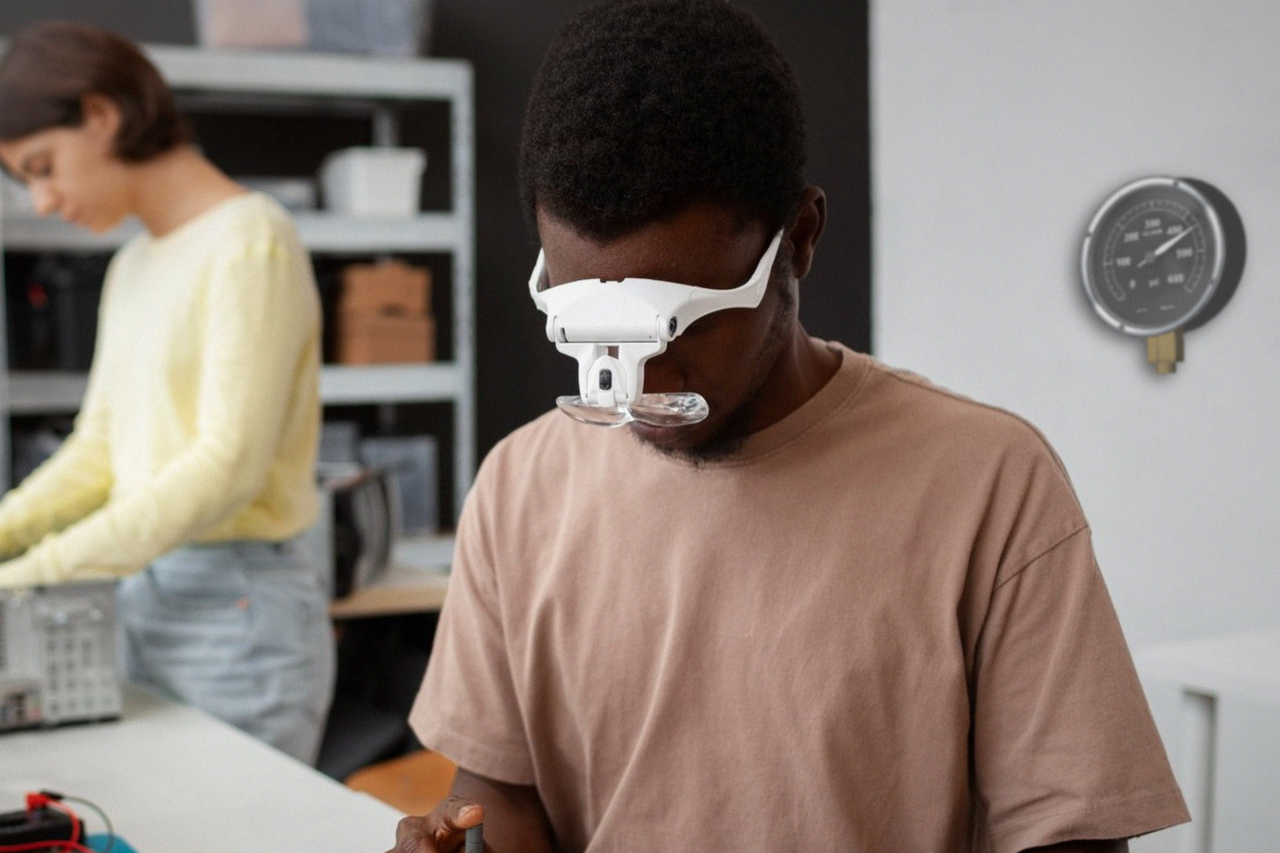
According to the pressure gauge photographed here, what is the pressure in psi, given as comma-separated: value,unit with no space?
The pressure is 440,psi
